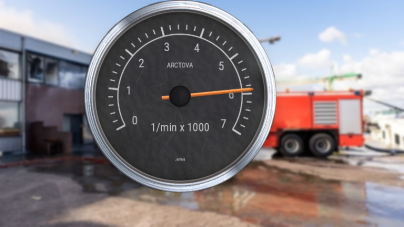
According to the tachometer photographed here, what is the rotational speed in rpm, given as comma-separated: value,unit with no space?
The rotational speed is 5900,rpm
